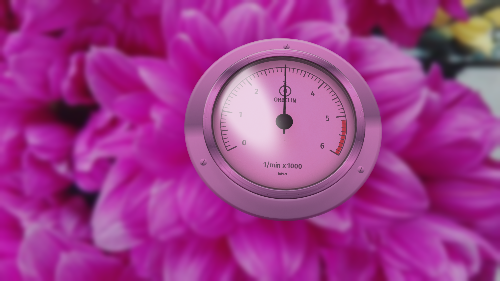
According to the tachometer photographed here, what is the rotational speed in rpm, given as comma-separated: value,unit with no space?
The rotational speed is 3000,rpm
